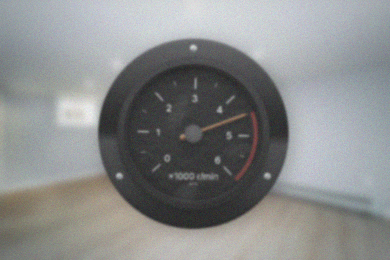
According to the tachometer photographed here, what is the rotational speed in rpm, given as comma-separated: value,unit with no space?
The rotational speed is 4500,rpm
